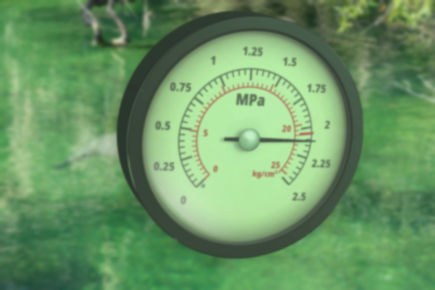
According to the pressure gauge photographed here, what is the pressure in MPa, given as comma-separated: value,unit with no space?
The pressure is 2.1,MPa
